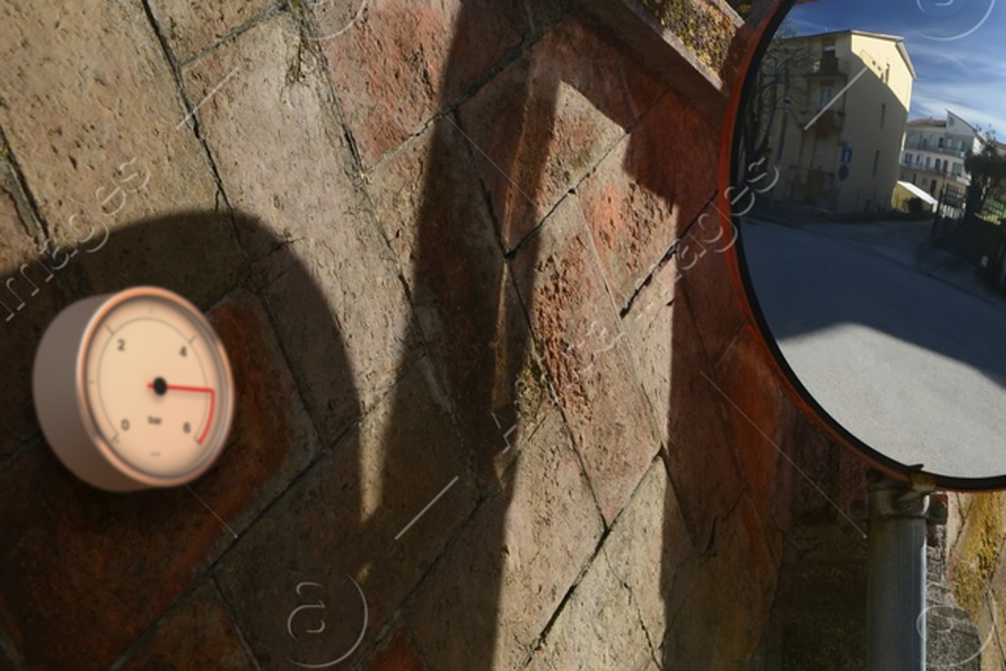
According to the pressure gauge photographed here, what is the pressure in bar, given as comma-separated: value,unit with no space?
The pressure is 5,bar
